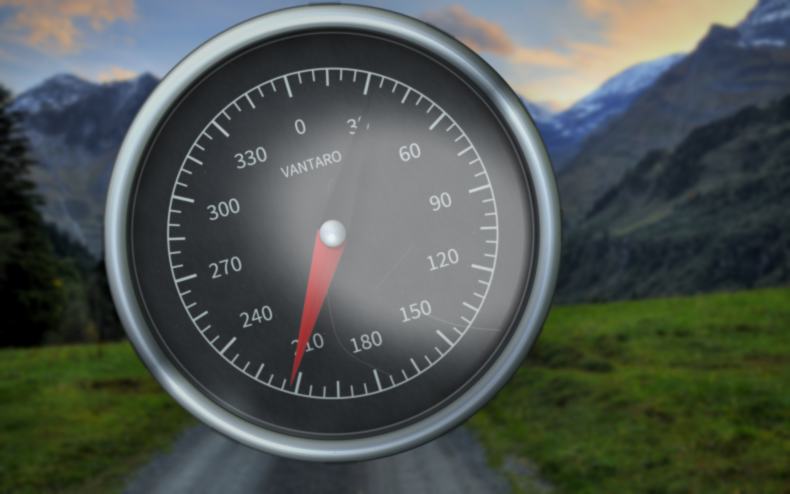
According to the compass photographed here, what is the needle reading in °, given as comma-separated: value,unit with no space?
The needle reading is 212.5,°
